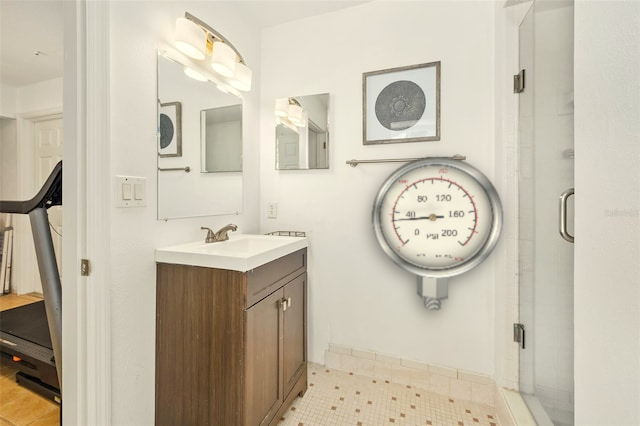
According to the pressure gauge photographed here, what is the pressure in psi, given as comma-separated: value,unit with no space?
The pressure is 30,psi
